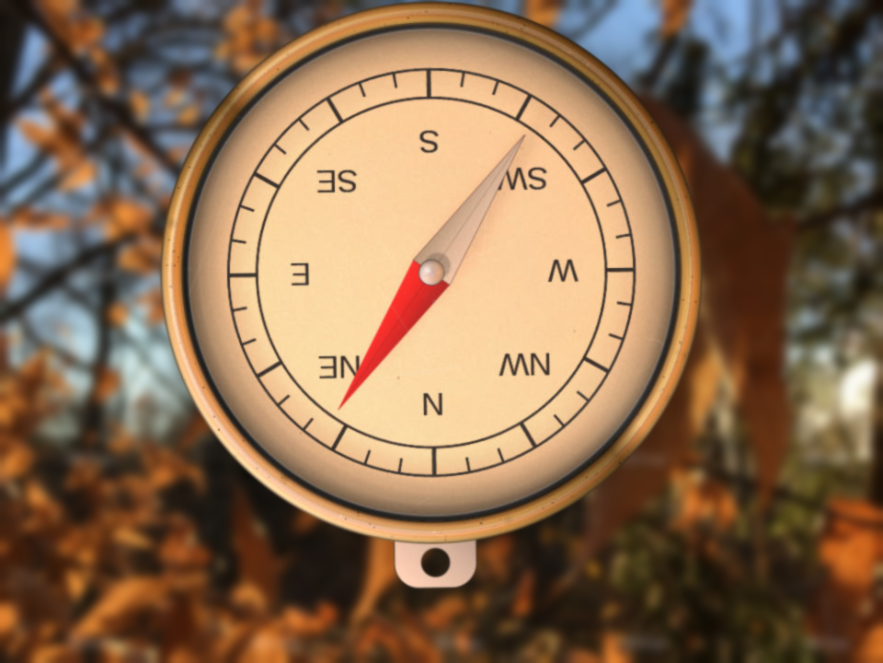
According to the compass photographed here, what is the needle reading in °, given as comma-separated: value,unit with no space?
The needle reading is 35,°
